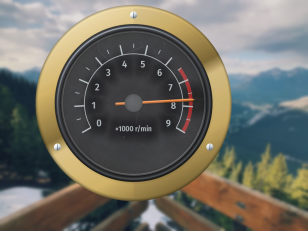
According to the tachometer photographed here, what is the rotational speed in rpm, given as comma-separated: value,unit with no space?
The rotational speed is 7750,rpm
